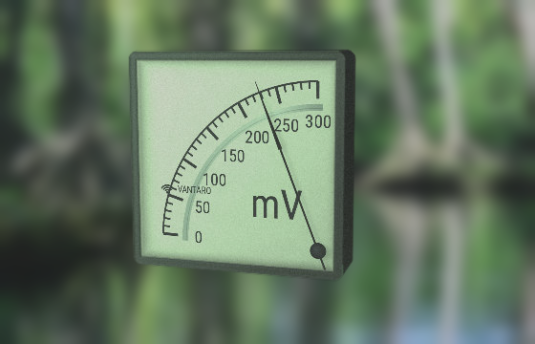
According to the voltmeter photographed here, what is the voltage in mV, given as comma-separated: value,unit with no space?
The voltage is 230,mV
